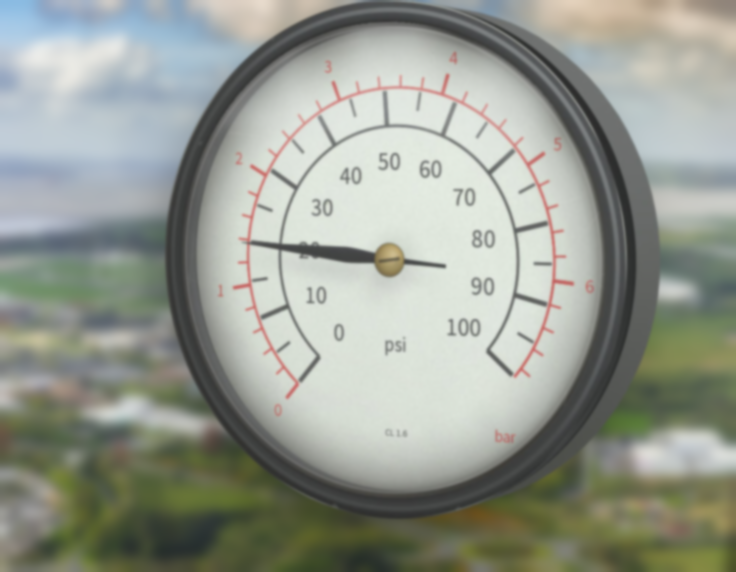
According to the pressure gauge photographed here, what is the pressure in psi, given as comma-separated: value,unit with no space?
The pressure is 20,psi
